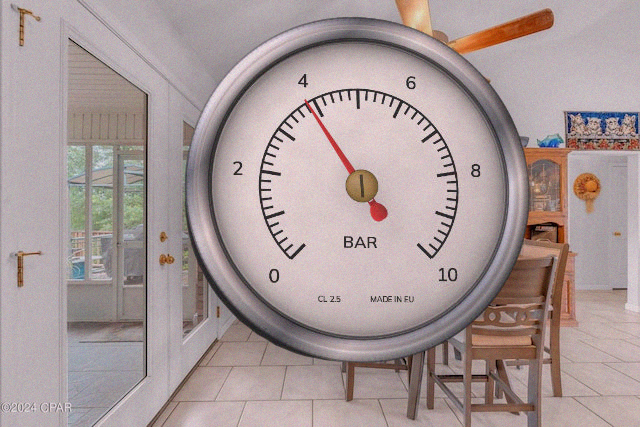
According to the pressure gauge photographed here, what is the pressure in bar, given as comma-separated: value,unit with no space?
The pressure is 3.8,bar
